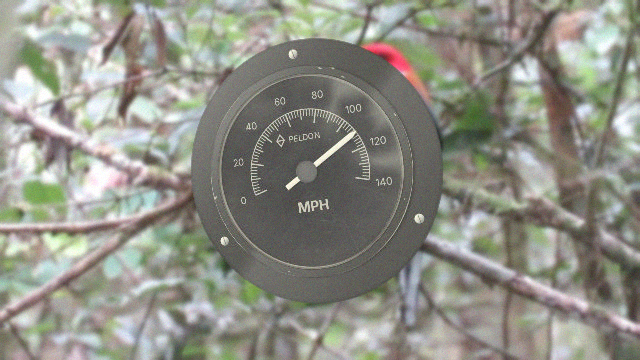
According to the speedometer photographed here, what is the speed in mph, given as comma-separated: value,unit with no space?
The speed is 110,mph
